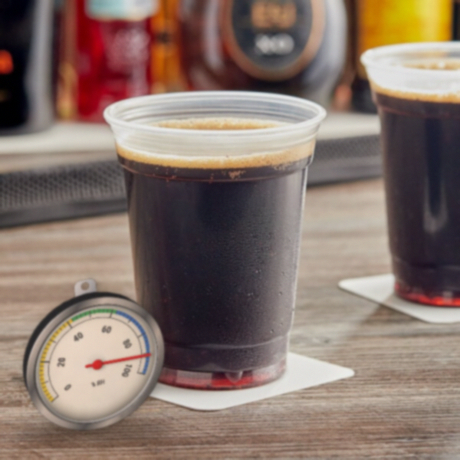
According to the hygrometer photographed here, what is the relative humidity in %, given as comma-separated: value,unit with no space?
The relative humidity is 90,%
